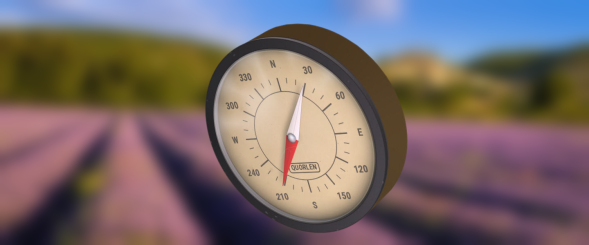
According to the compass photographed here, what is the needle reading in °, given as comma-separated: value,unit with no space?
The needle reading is 210,°
